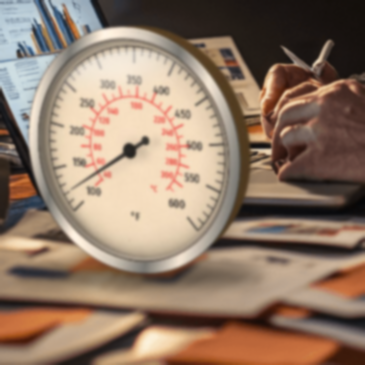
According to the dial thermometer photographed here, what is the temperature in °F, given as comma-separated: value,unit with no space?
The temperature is 120,°F
